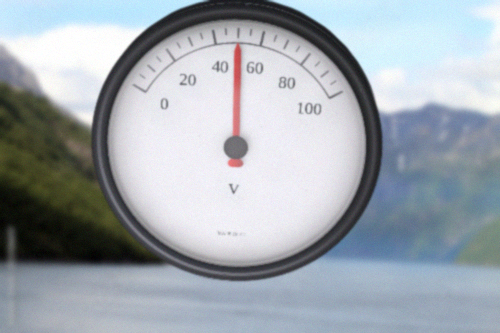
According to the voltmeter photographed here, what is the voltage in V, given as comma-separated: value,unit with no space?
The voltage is 50,V
